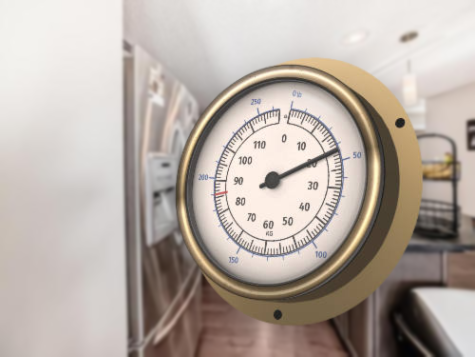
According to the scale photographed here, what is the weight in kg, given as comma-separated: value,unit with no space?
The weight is 20,kg
